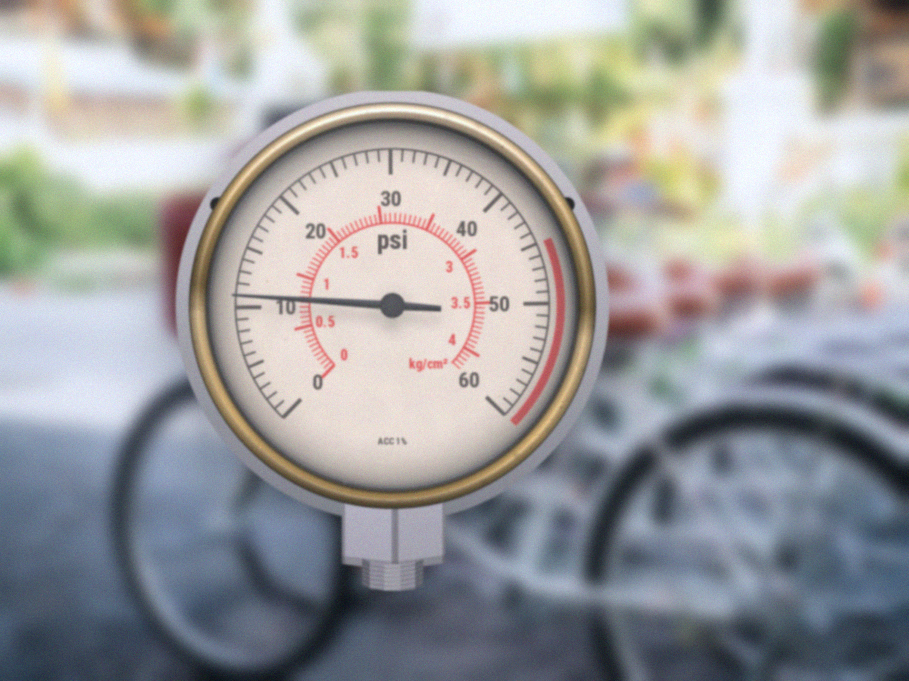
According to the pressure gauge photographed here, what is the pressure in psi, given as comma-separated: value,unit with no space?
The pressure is 11,psi
